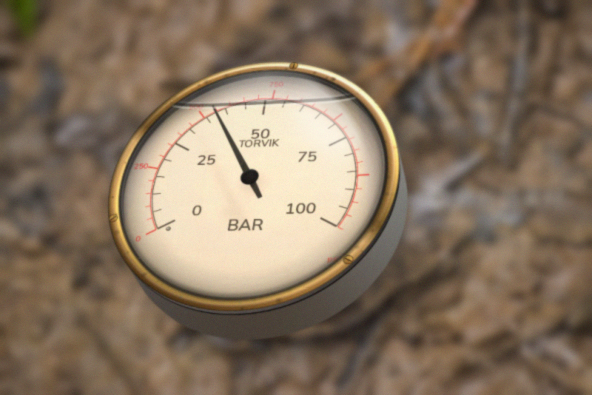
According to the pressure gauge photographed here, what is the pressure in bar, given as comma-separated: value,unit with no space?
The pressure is 37.5,bar
